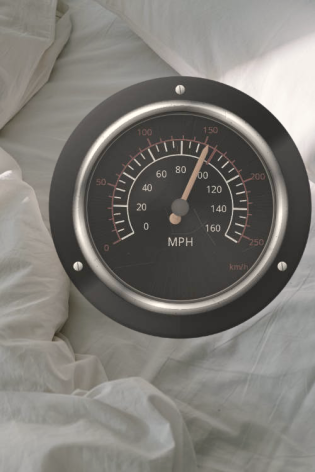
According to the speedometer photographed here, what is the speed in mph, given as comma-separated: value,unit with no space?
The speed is 95,mph
